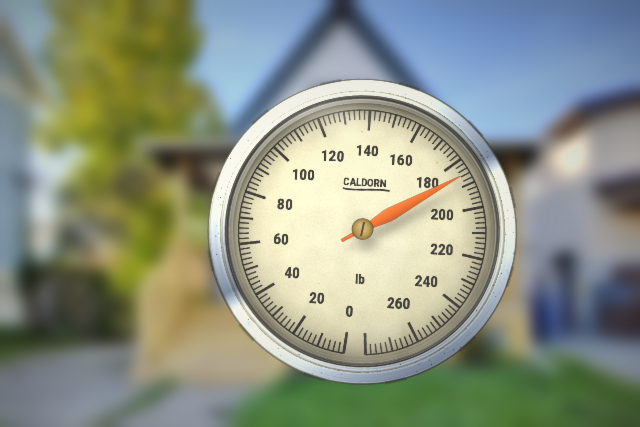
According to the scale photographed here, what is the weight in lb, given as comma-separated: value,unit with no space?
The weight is 186,lb
